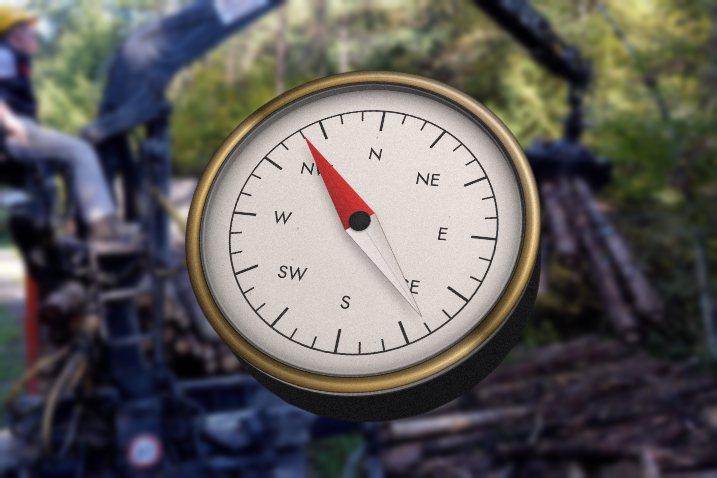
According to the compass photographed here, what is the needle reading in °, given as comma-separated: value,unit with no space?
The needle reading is 320,°
